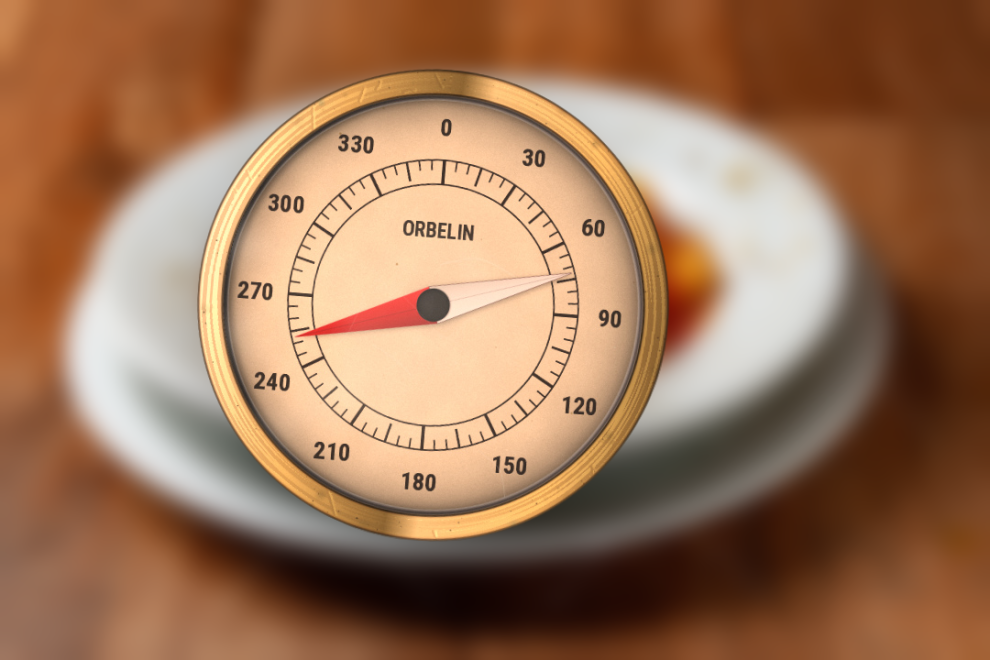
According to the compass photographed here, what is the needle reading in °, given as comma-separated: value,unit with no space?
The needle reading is 252.5,°
